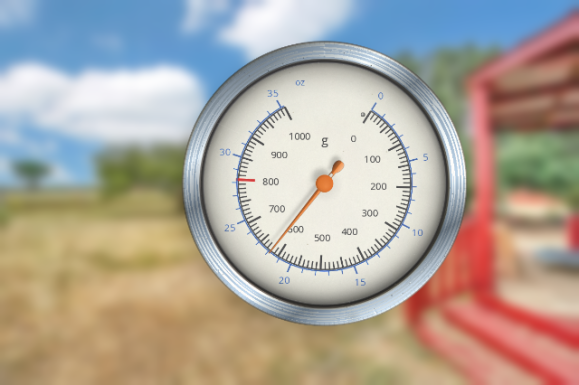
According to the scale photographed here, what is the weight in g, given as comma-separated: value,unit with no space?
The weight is 620,g
